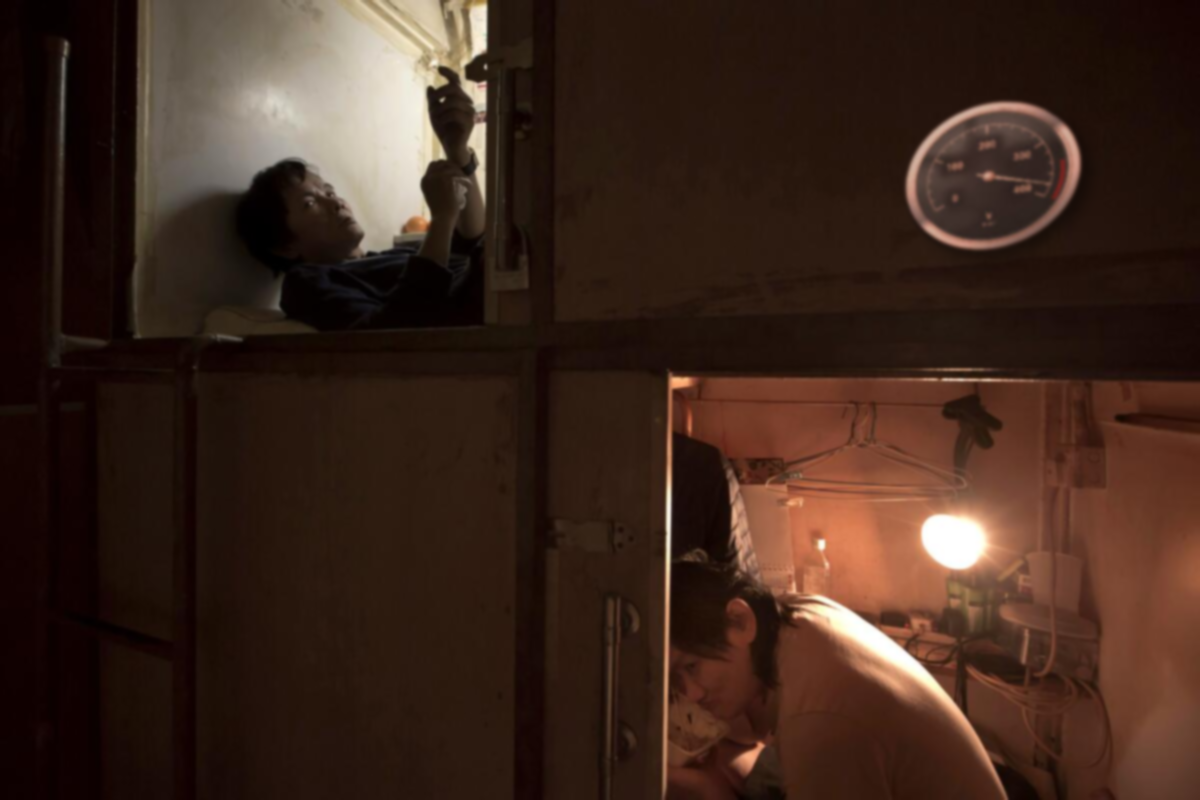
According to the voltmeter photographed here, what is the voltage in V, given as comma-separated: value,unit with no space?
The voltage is 380,V
